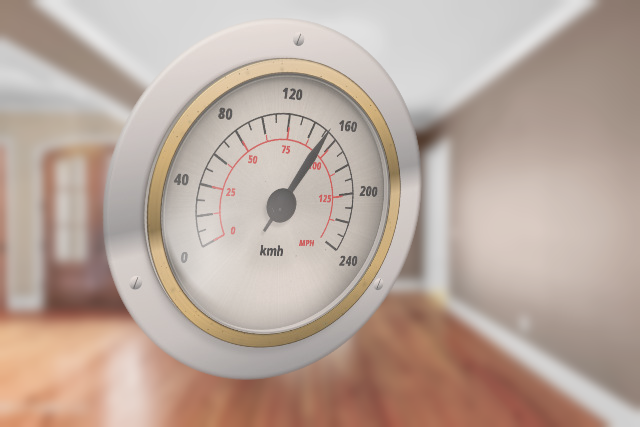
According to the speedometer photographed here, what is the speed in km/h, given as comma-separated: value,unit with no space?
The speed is 150,km/h
